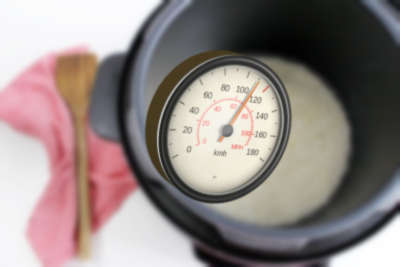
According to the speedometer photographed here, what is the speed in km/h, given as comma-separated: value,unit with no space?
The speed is 110,km/h
